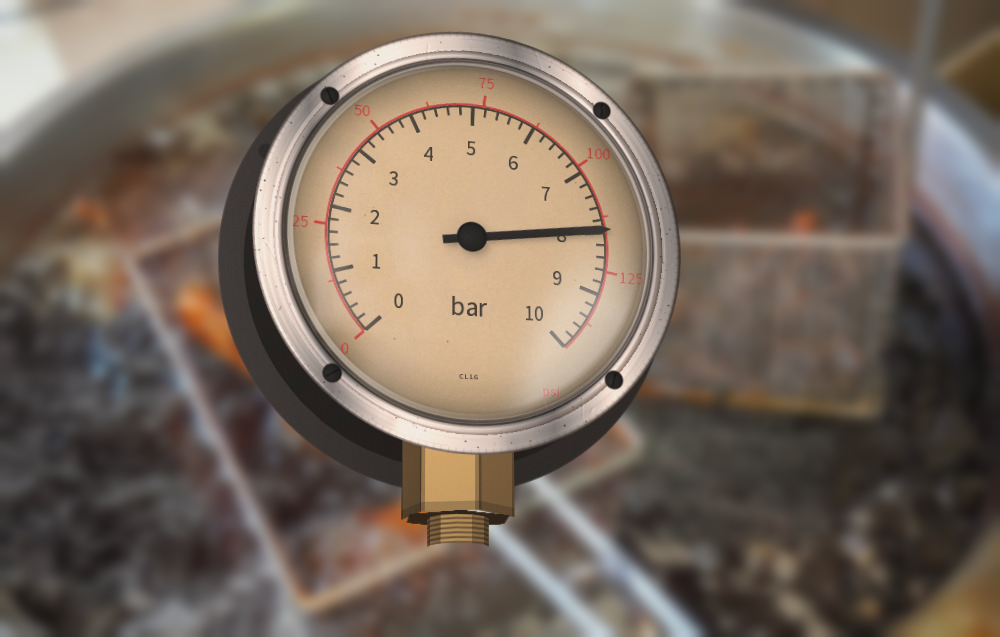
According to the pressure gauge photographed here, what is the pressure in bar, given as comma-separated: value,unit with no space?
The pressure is 8,bar
